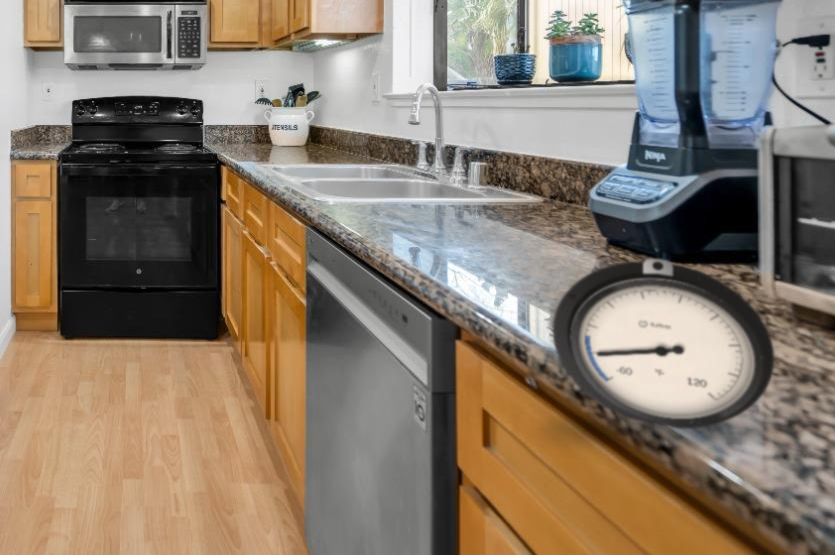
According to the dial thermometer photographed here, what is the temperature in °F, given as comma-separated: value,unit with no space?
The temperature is -40,°F
